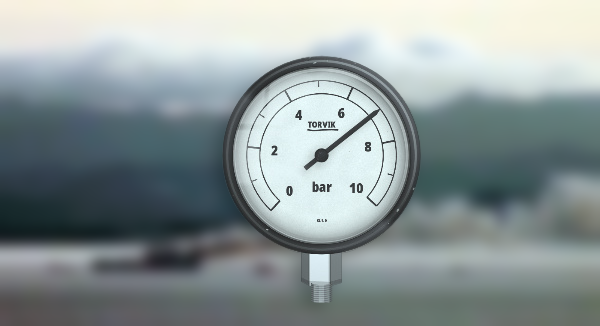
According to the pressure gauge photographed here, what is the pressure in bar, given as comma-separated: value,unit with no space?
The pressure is 7,bar
